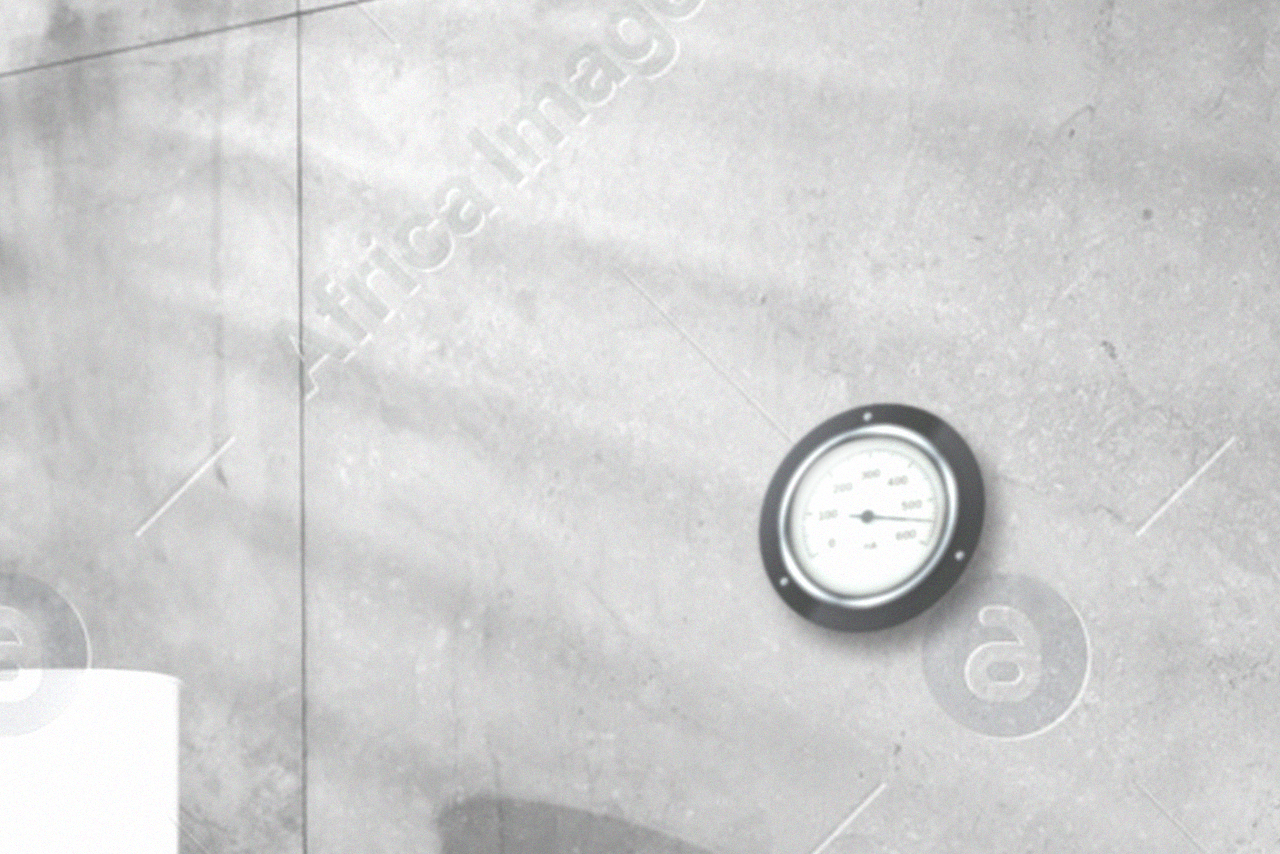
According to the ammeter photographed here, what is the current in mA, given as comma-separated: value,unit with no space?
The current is 550,mA
